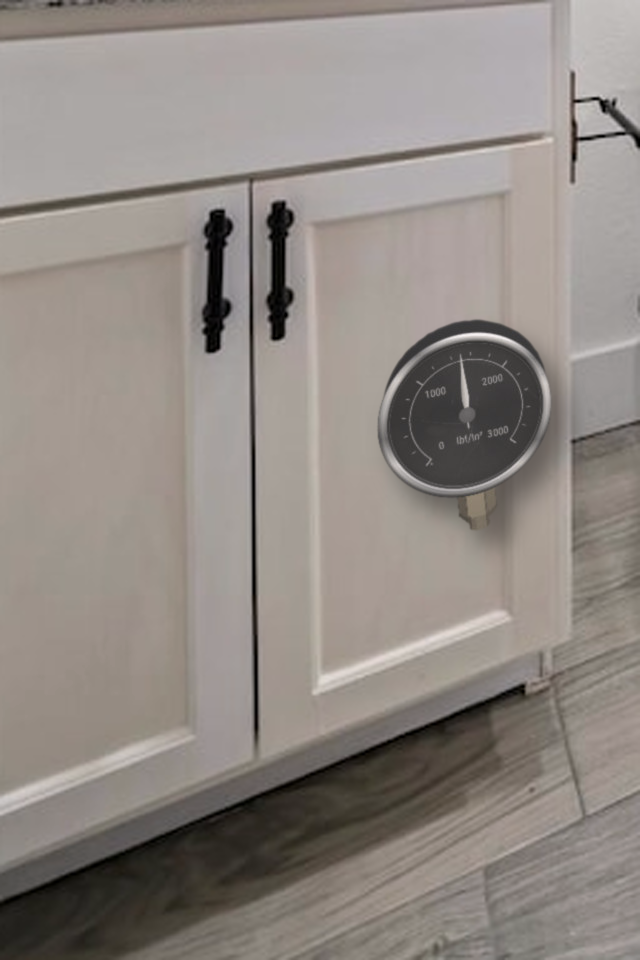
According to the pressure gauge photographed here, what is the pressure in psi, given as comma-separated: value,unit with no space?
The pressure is 1500,psi
